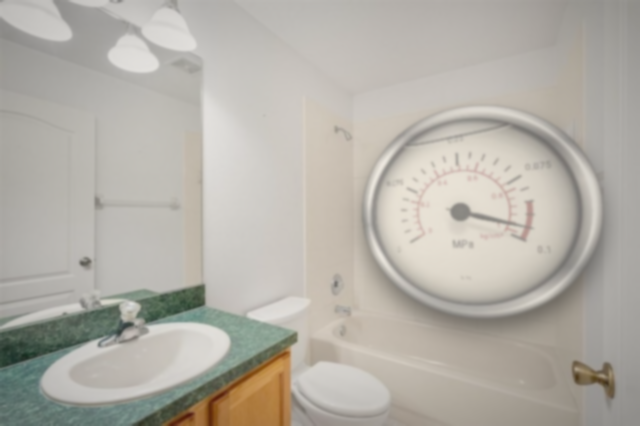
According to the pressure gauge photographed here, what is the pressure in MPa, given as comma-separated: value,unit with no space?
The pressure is 0.095,MPa
